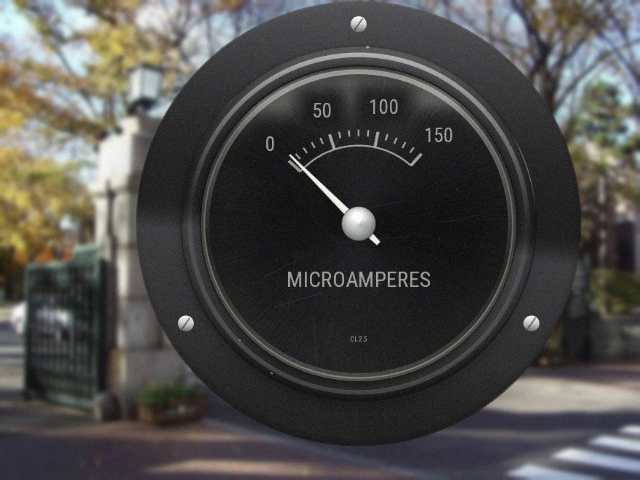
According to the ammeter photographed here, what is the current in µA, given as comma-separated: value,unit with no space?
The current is 5,µA
